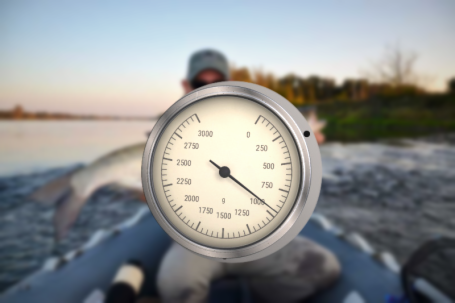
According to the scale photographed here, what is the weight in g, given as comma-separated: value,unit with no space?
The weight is 950,g
